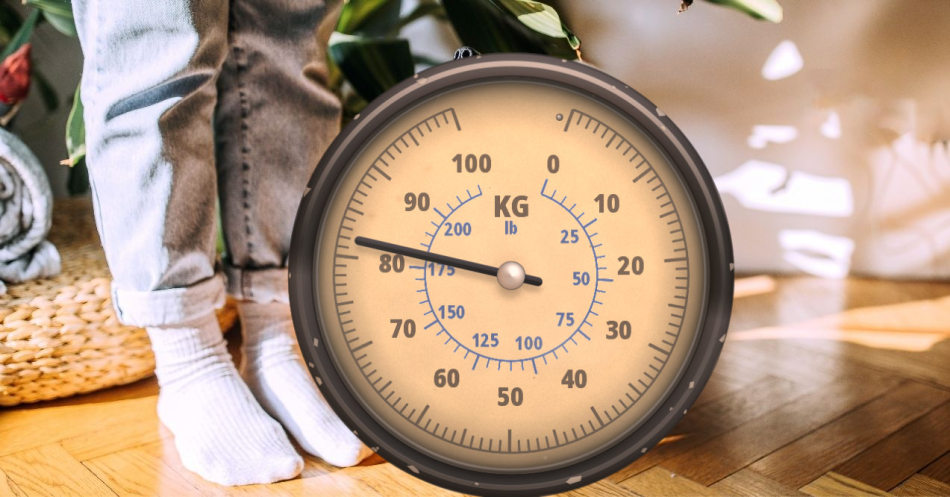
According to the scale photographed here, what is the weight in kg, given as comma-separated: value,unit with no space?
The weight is 82,kg
